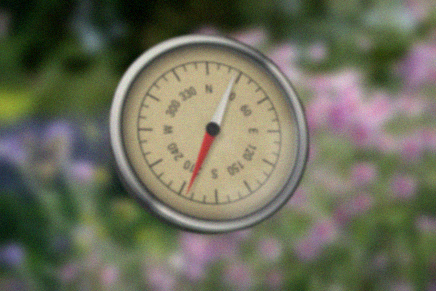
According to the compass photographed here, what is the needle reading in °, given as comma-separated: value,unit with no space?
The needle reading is 205,°
